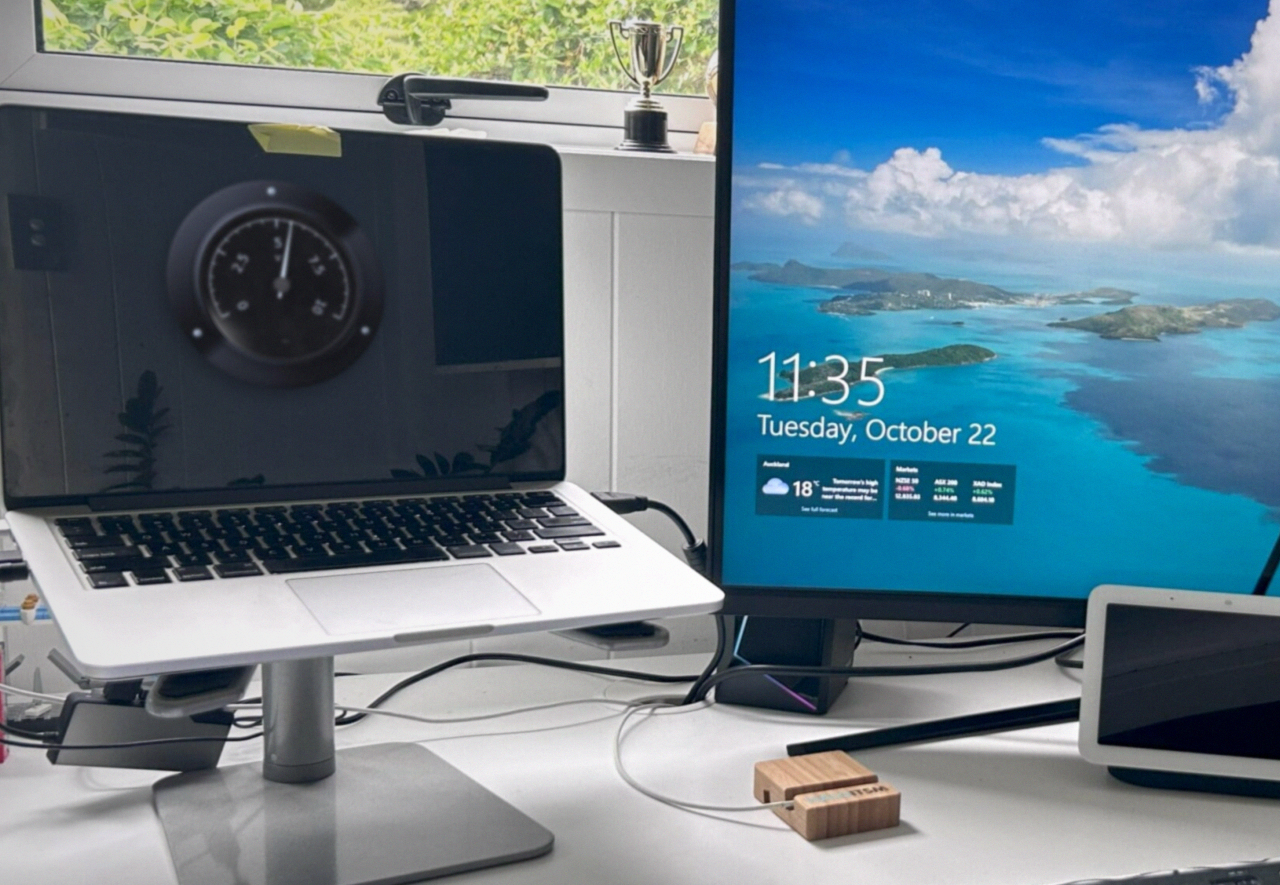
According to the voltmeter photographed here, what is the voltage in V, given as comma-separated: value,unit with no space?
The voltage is 5.5,V
